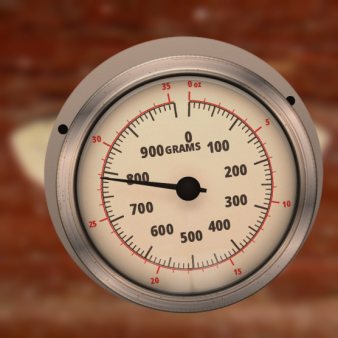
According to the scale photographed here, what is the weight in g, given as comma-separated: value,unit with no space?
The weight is 790,g
